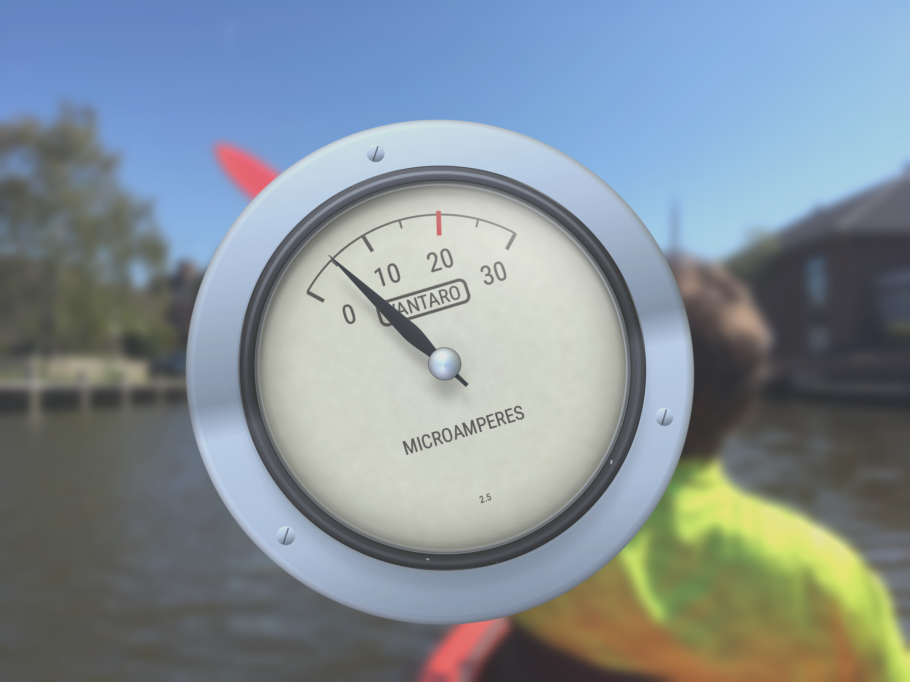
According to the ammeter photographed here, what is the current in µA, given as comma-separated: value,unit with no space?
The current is 5,µA
